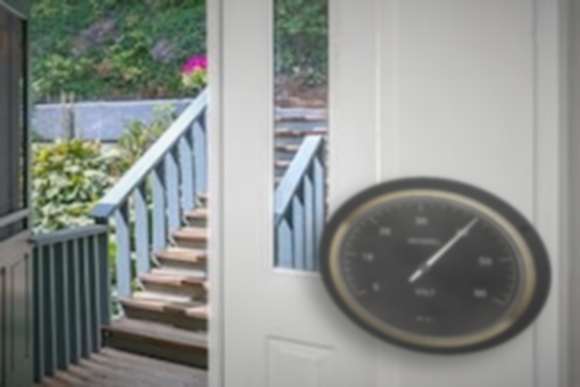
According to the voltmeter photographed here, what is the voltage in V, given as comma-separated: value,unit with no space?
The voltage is 40,V
